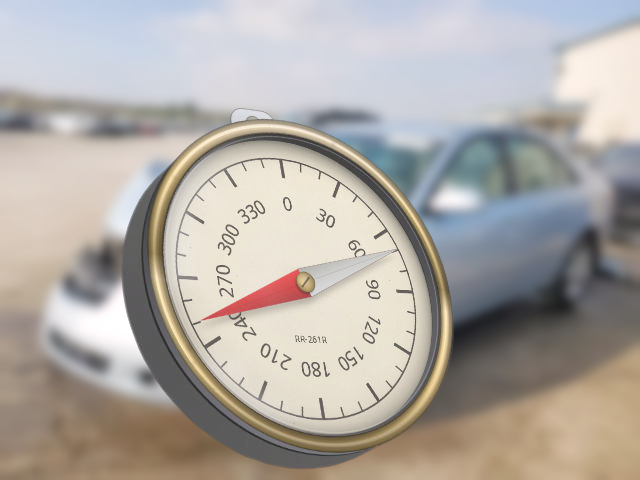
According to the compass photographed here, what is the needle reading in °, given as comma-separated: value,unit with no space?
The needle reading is 250,°
